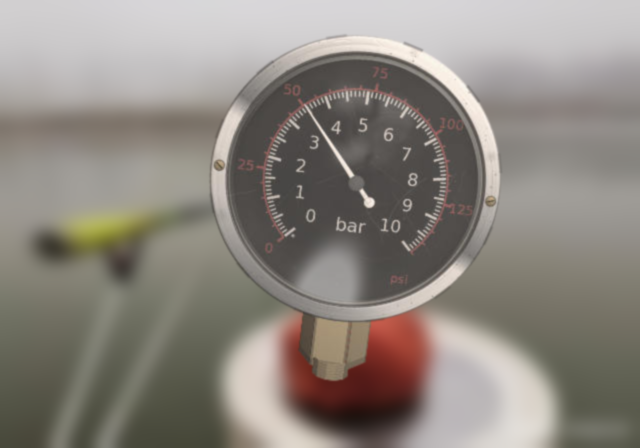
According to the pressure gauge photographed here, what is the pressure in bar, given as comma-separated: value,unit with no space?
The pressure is 3.5,bar
